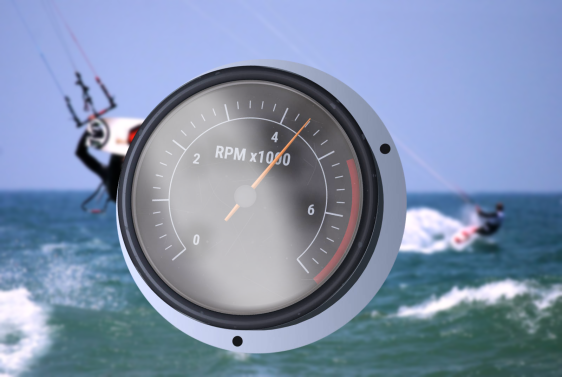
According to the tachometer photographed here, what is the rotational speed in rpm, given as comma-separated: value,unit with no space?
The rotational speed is 4400,rpm
